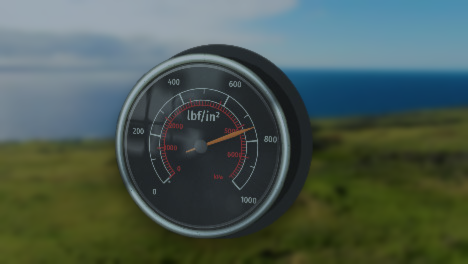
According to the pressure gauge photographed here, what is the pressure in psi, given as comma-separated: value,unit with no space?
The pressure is 750,psi
